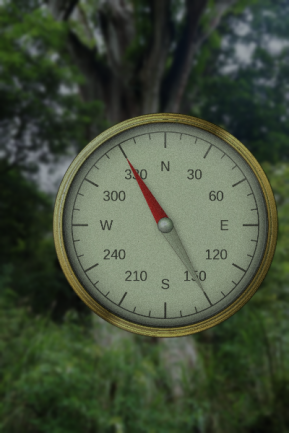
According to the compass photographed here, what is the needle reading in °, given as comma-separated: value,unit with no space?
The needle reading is 330,°
